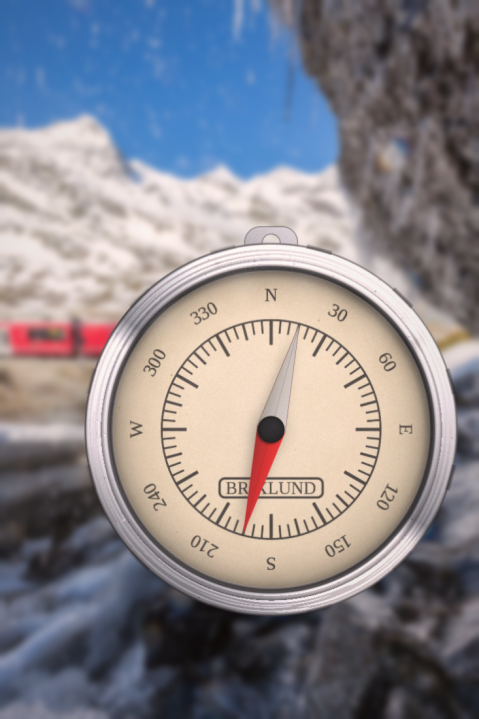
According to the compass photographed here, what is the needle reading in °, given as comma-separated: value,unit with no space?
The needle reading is 195,°
